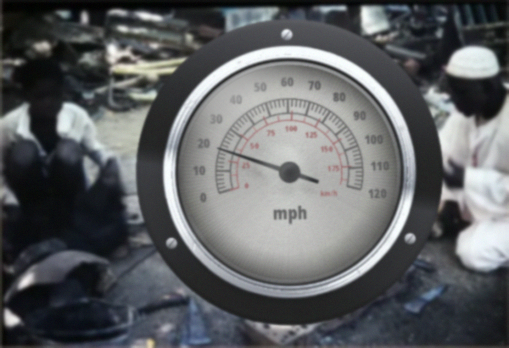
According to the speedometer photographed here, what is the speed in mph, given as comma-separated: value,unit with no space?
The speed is 20,mph
